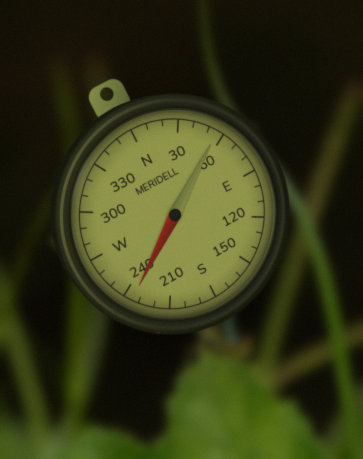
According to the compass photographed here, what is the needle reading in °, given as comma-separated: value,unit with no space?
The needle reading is 235,°
